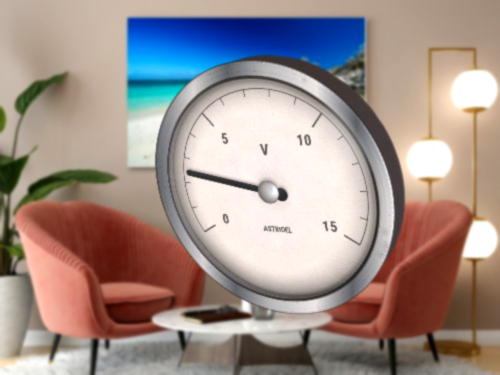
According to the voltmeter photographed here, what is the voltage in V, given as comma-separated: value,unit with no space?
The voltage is 2.5,V
